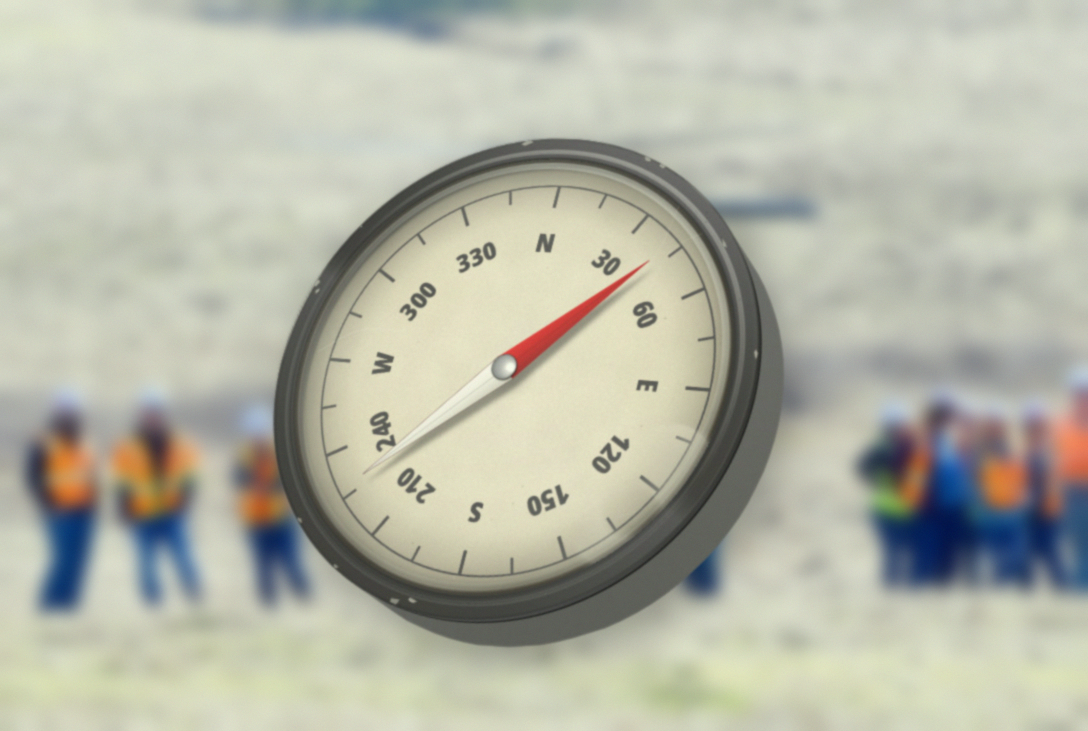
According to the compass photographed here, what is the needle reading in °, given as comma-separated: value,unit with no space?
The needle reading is 45,°
